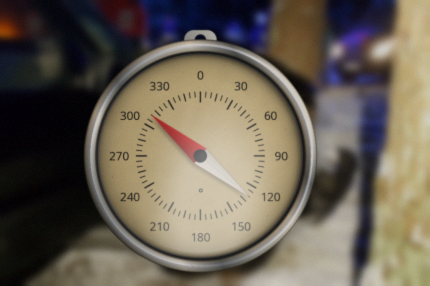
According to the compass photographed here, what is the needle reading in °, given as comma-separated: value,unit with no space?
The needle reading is 310,°
